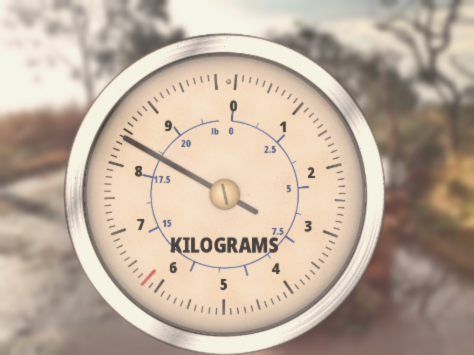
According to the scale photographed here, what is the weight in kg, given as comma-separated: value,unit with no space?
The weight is 8.4,kg
